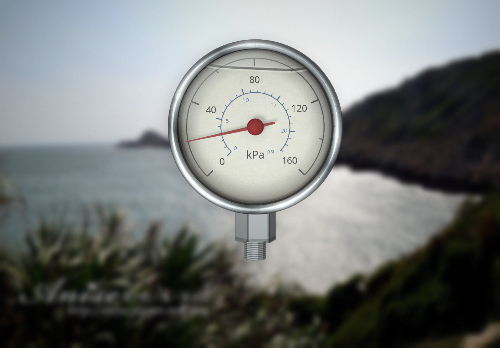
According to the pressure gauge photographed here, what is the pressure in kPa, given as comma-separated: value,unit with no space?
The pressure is 20,kPa
